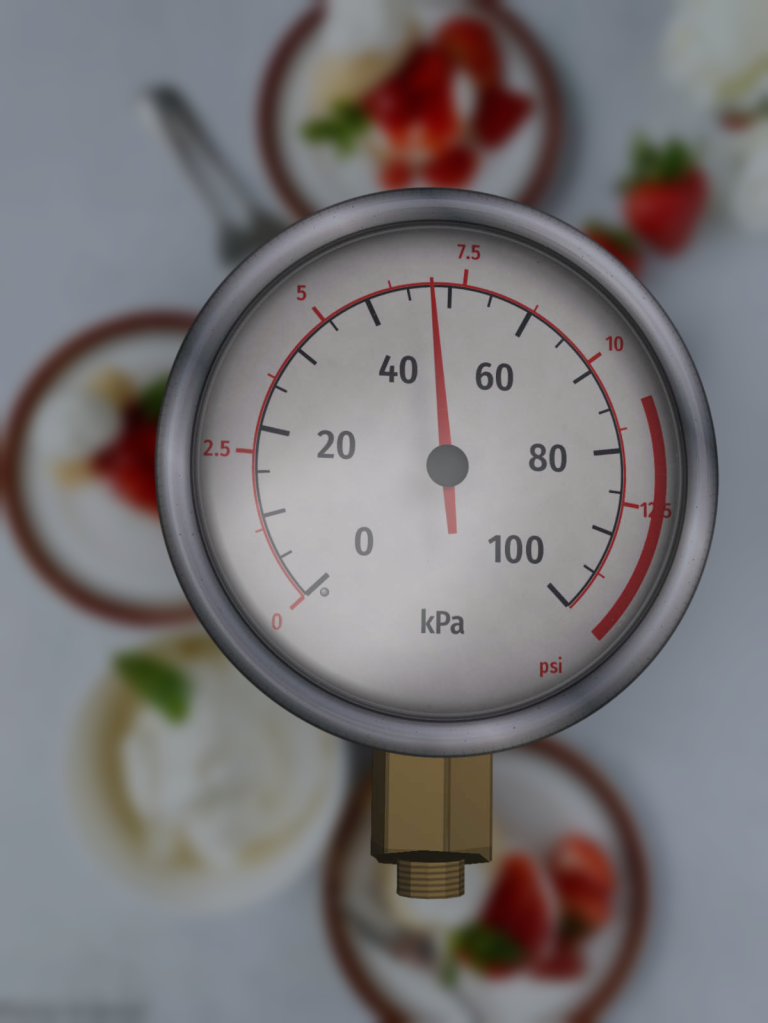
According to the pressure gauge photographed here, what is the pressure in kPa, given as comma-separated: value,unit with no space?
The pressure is 47.5,kPa
